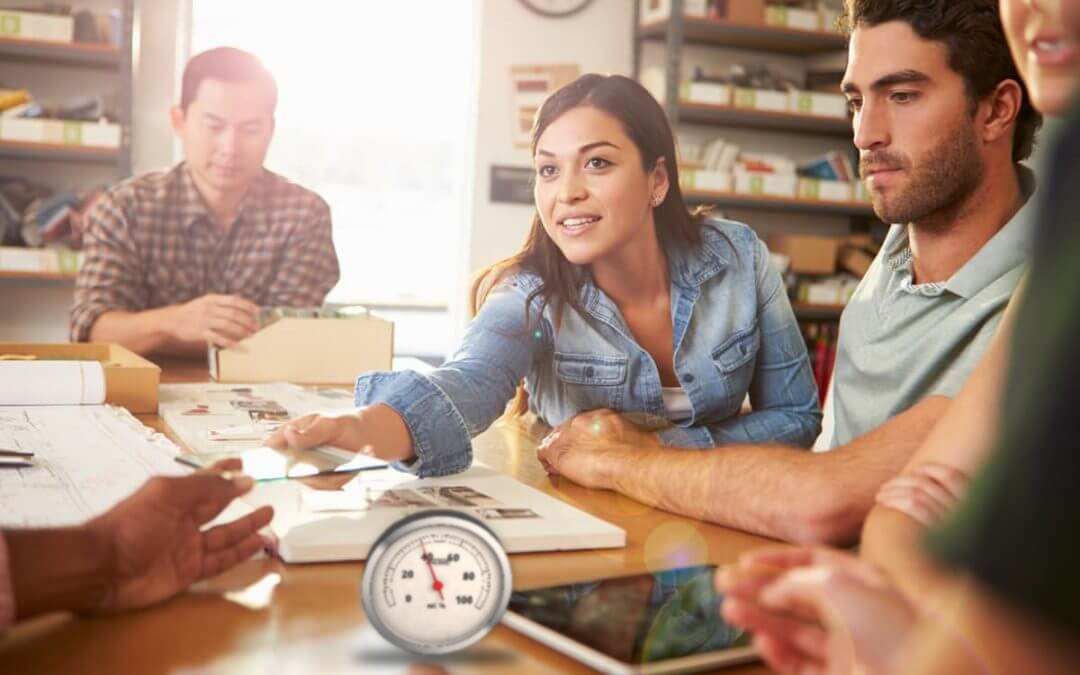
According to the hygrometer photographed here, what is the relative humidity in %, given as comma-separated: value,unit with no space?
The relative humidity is 40,%
